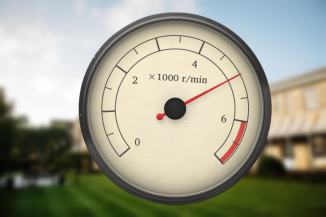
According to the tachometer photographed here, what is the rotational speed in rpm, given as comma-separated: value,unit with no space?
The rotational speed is 5000,rpm
